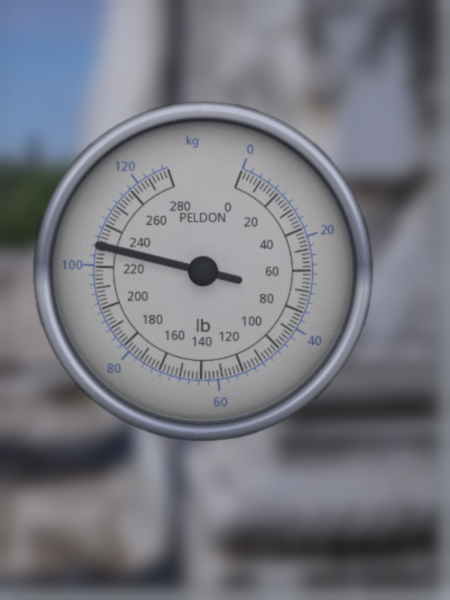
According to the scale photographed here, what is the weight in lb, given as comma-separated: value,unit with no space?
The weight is 230,lb
